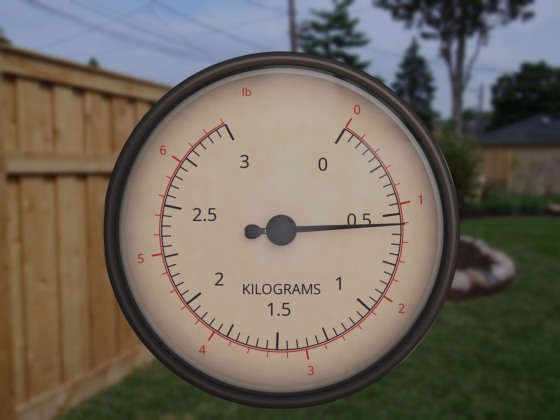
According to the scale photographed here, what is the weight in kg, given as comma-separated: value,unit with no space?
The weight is 0.55,kg
